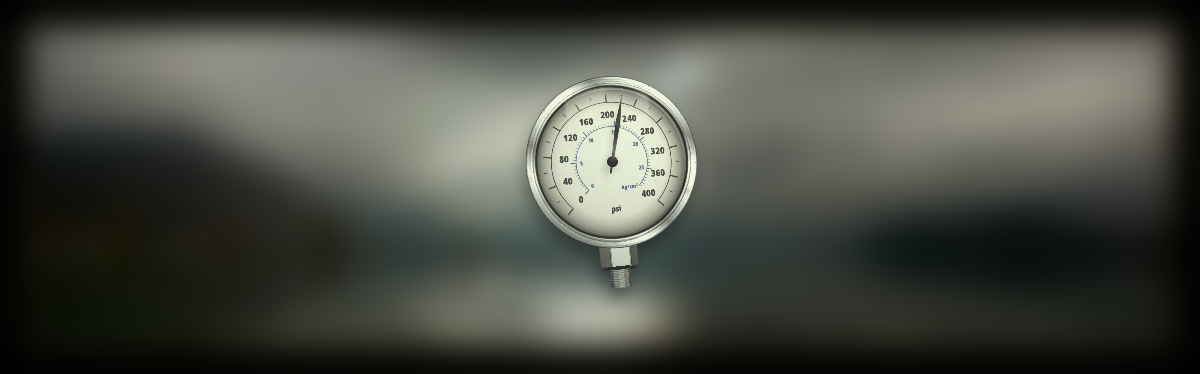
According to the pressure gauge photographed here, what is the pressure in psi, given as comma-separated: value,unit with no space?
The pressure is 220,psi
